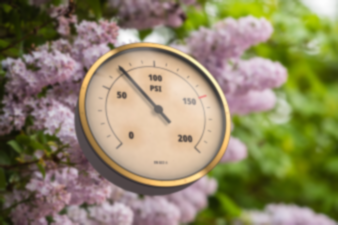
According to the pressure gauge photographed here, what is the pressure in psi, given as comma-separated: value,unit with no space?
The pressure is 70,psi
